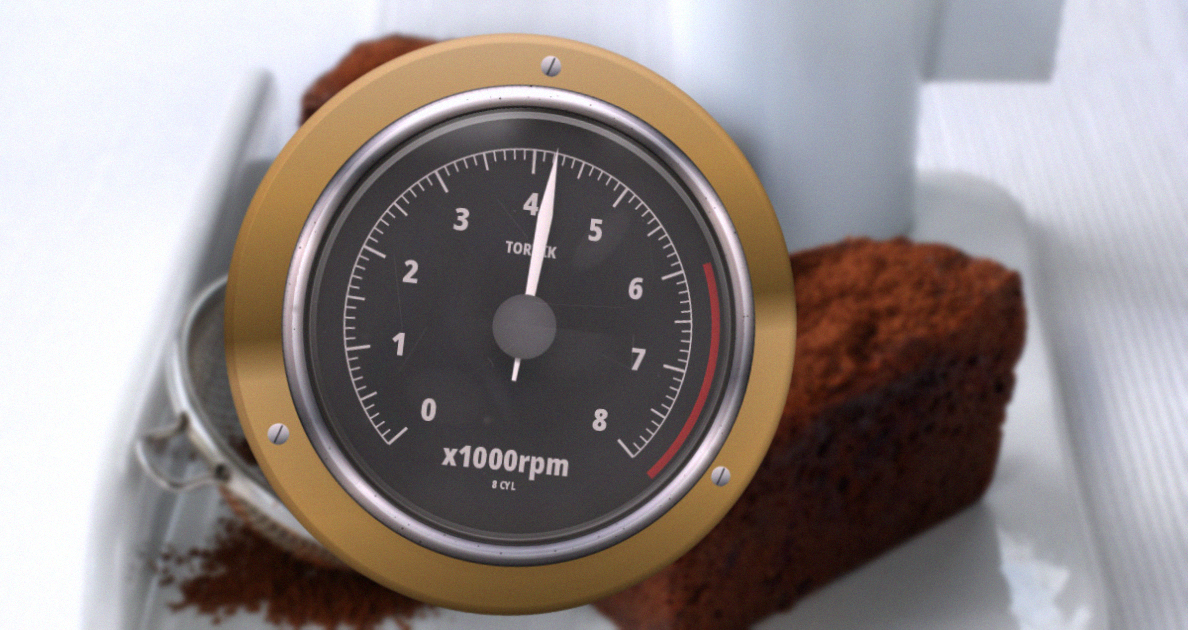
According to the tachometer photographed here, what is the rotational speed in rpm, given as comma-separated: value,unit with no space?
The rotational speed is 4200,rpm
